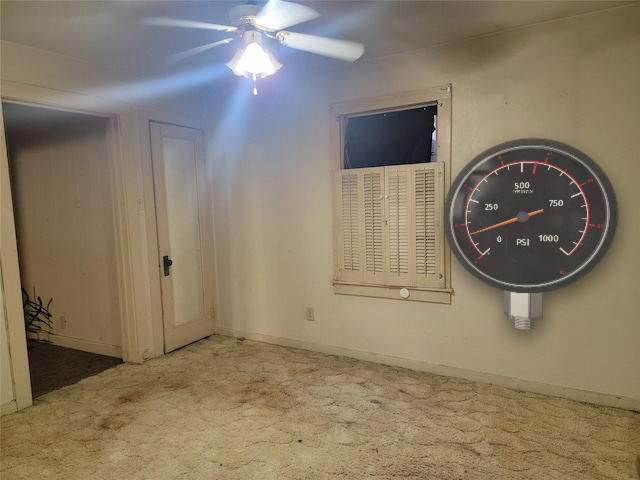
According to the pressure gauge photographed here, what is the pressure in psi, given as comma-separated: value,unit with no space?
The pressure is 100,psi
